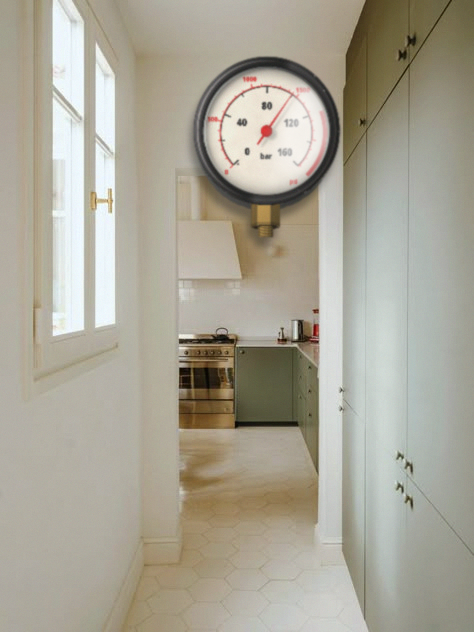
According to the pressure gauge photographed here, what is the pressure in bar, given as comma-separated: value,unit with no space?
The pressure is 100,bar
